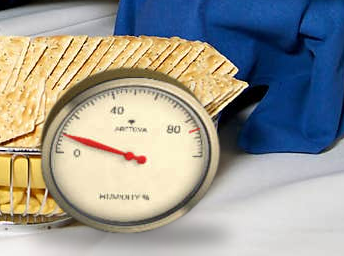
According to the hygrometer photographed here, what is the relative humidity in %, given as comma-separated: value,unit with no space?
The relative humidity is 10,%
